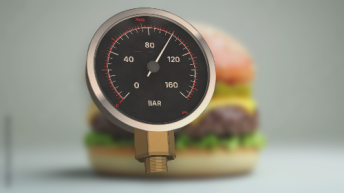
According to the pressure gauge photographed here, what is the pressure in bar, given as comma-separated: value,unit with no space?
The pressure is 100,bar
